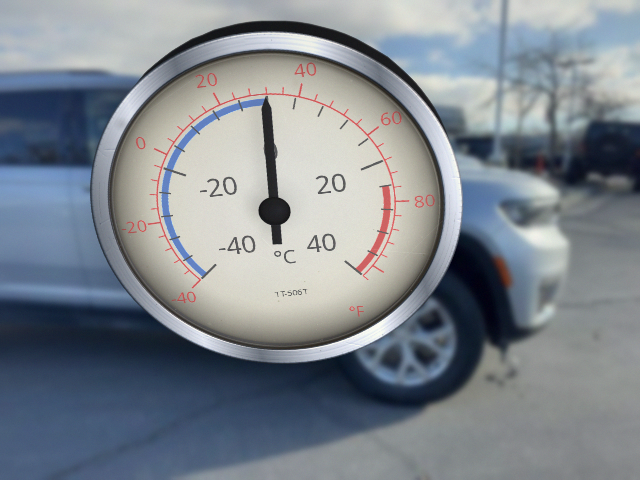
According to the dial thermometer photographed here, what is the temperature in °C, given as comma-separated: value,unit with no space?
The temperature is 0,°C
